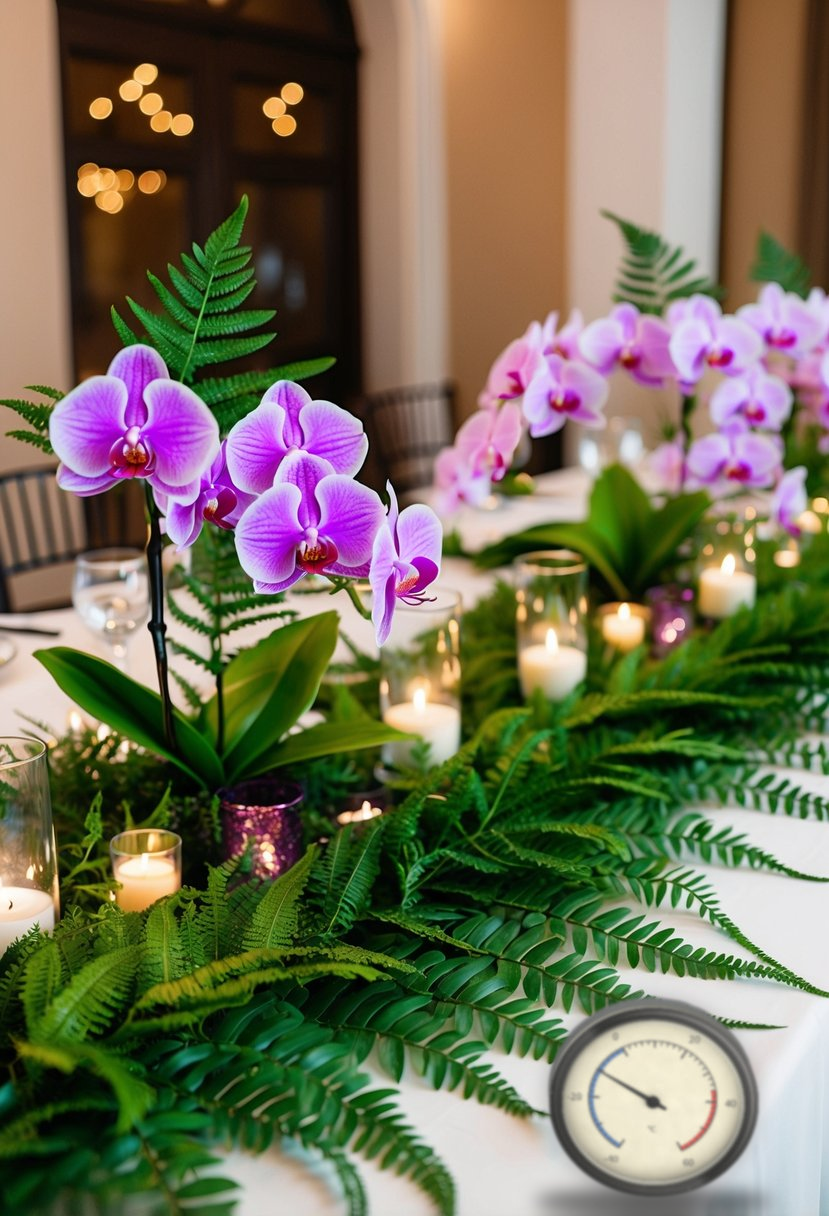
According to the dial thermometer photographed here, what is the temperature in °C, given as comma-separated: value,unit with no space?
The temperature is -10,°C
